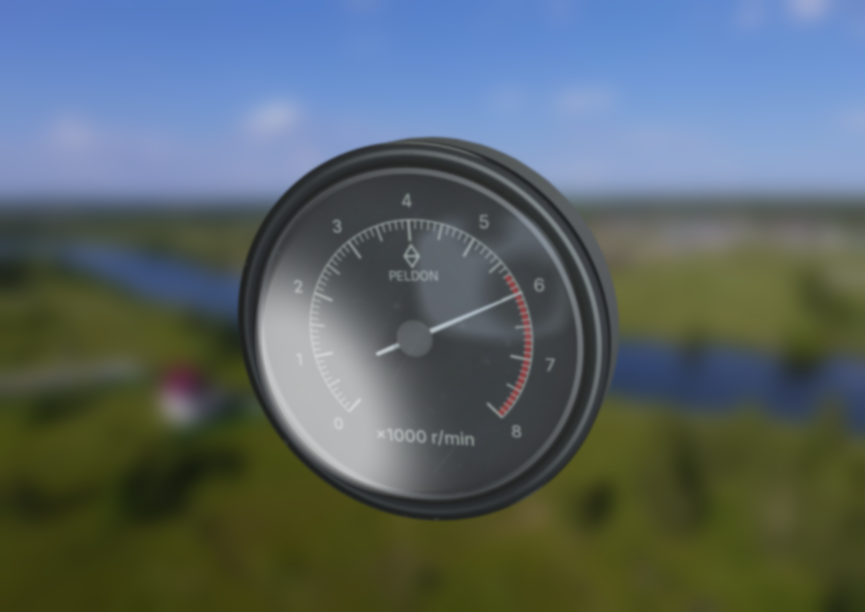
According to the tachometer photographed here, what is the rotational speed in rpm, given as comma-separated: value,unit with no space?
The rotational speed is 6000,rpm
